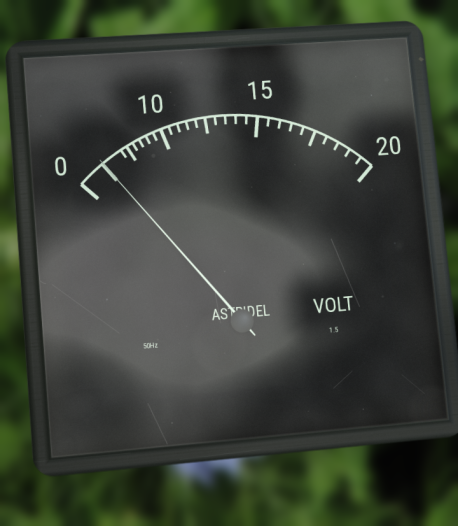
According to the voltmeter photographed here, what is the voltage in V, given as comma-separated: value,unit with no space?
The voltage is 5,V
